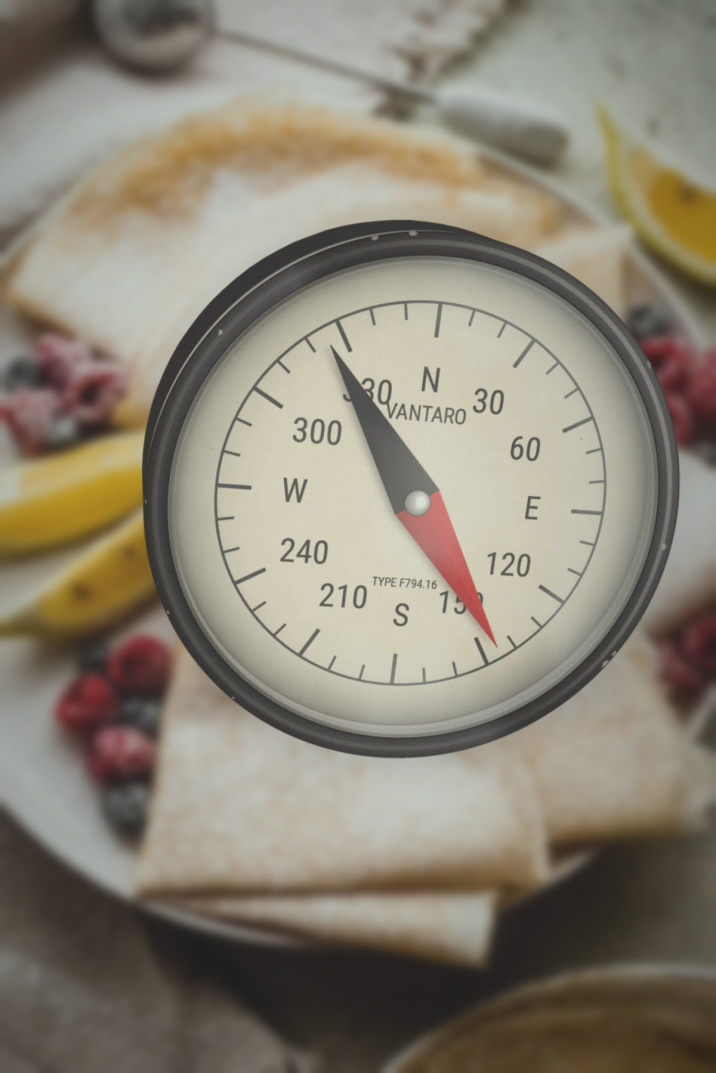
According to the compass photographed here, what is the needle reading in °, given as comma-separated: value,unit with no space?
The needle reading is 145,°
